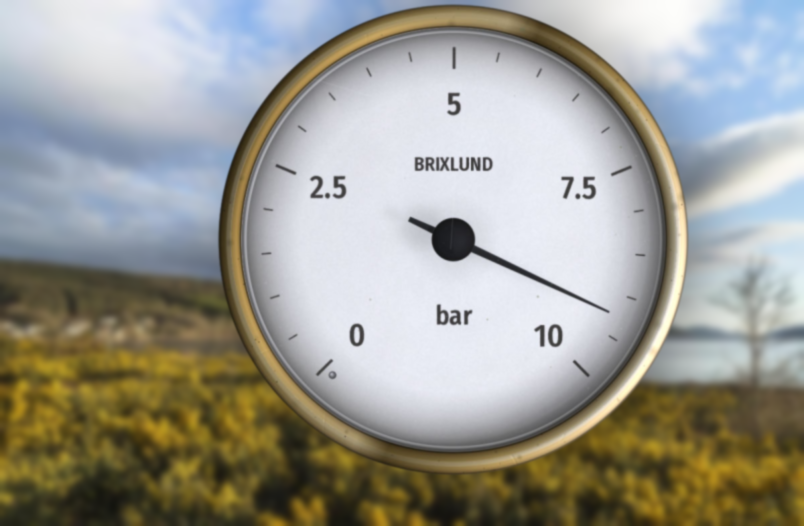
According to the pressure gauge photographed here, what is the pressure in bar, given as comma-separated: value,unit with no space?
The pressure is 9.25,bar
